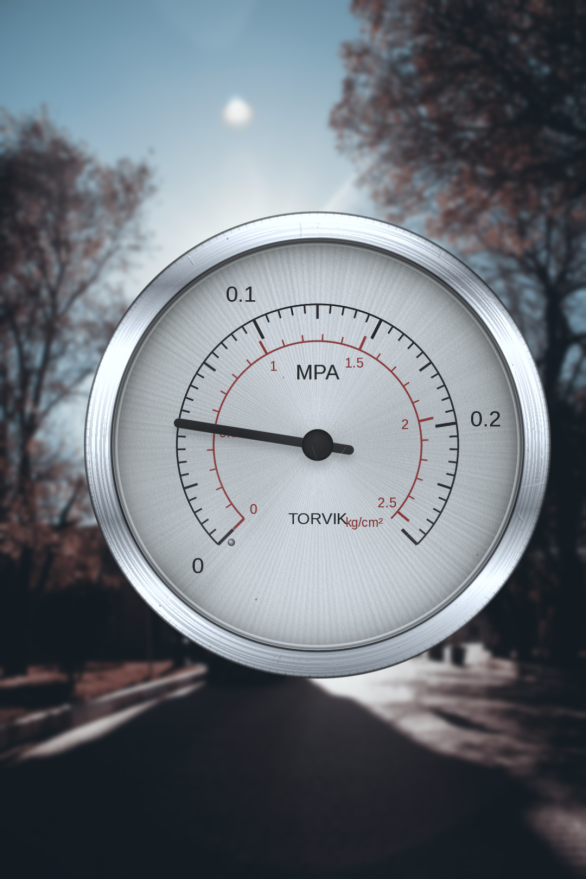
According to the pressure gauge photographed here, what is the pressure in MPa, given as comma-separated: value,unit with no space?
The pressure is 0.05,MPa
